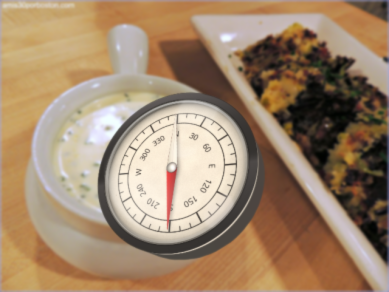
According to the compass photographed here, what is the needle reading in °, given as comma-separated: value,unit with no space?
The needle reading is 180,°
